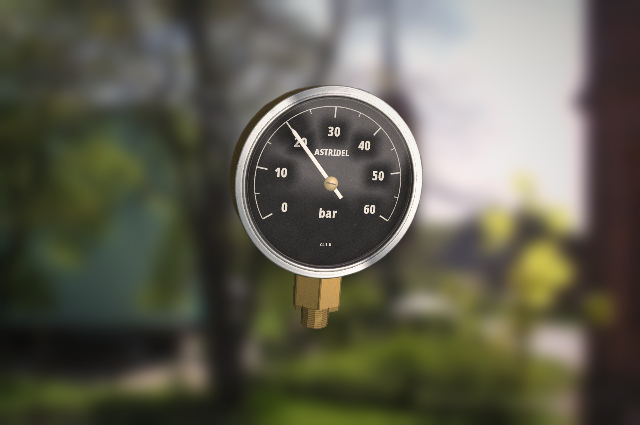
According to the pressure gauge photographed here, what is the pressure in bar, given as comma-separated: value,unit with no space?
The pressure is 20,bar
